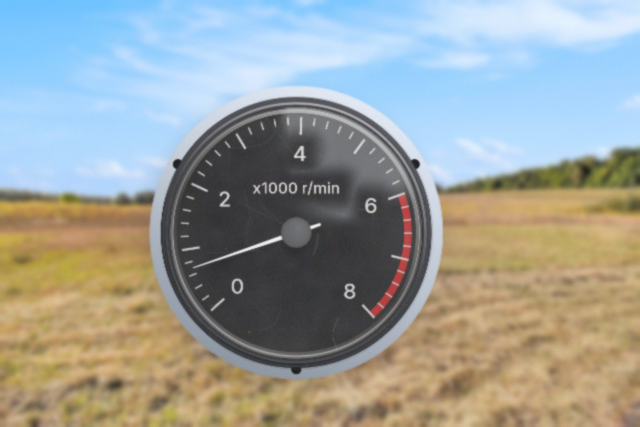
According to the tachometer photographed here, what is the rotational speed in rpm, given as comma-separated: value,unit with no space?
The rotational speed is 700,rpm
